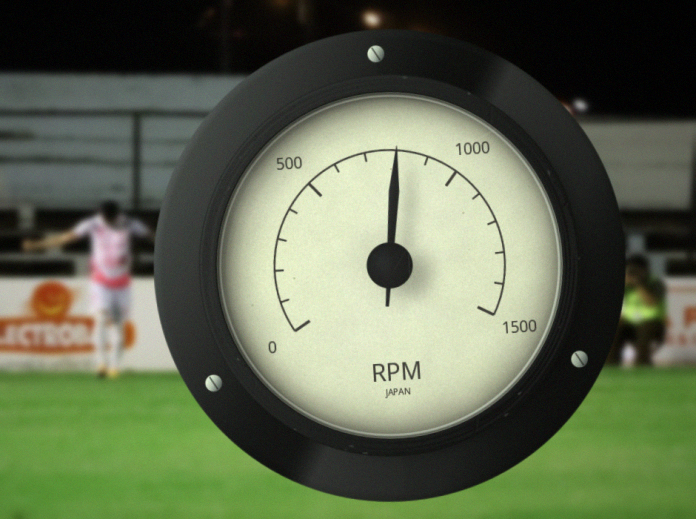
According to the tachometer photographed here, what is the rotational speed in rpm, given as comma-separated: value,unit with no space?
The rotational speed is 800,rpm
